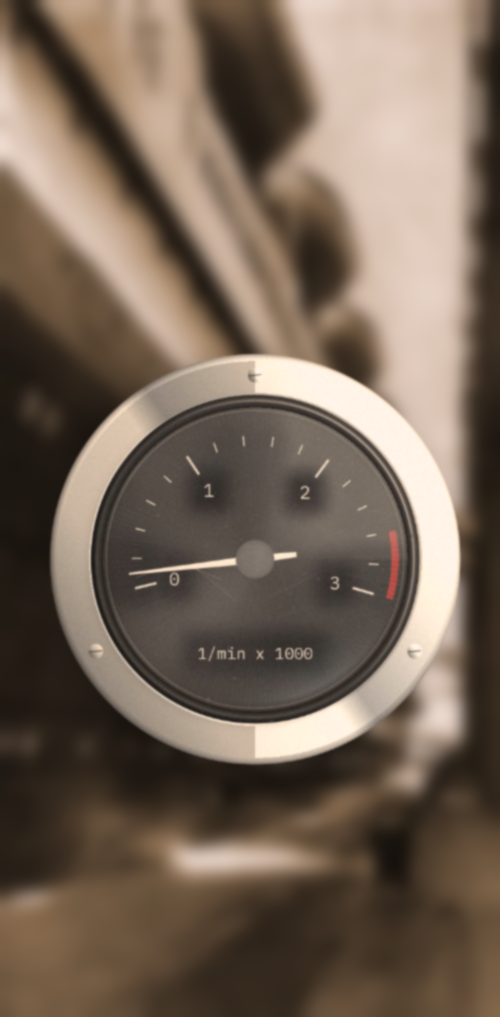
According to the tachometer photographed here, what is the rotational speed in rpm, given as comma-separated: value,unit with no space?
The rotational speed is 100,rpm
